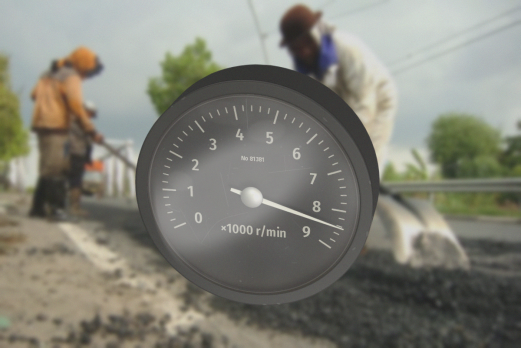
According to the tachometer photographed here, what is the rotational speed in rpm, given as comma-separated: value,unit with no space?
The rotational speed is 8400,rpm
